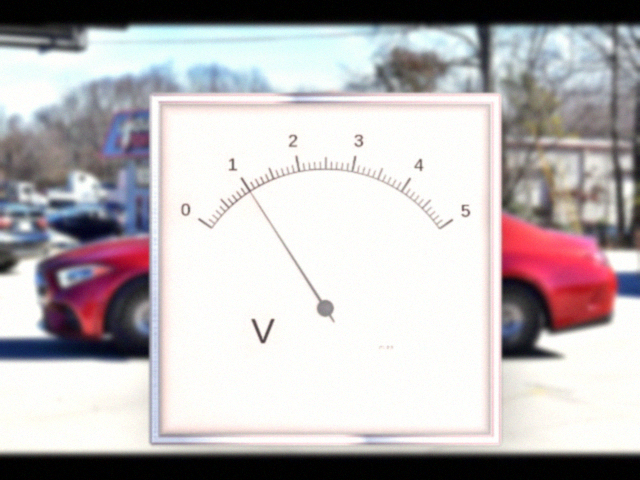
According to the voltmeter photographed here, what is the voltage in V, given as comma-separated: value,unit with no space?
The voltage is 1,V
